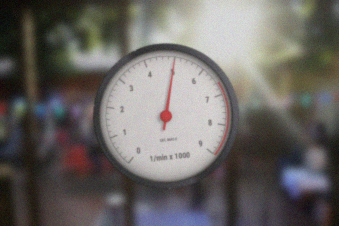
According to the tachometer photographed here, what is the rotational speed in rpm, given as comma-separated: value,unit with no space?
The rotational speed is 5000,rpm
